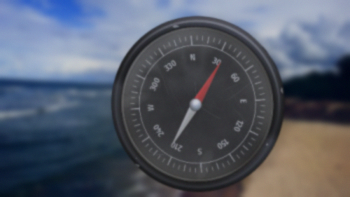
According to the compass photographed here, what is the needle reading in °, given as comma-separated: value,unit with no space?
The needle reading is 35,°
